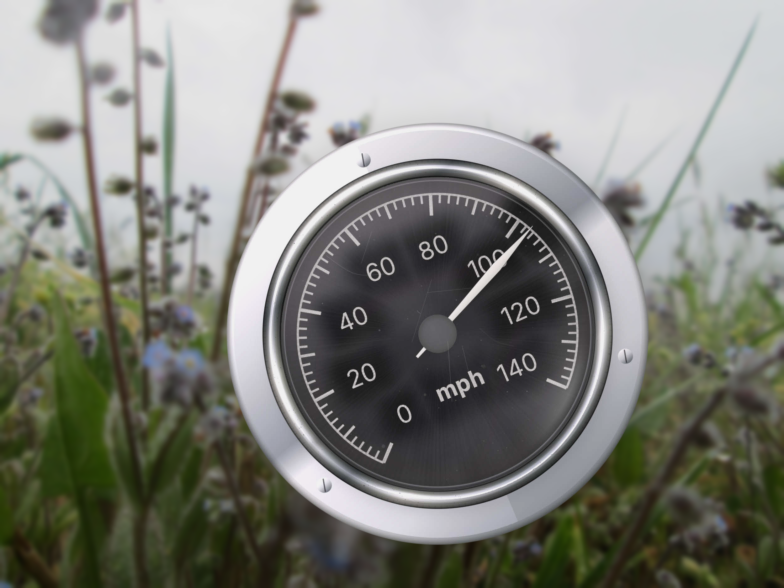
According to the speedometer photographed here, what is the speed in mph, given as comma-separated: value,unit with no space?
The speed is 103,mph
